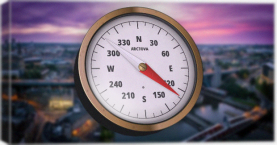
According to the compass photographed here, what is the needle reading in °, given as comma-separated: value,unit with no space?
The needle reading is 130,°
